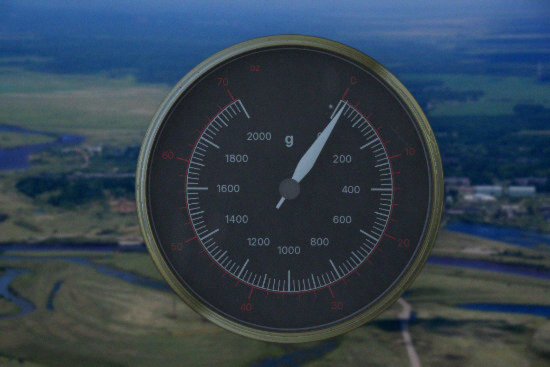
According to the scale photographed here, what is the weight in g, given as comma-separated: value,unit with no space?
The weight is 20,g
